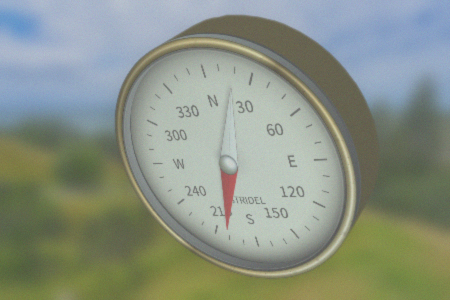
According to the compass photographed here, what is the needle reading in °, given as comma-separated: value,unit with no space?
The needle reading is 200,°
